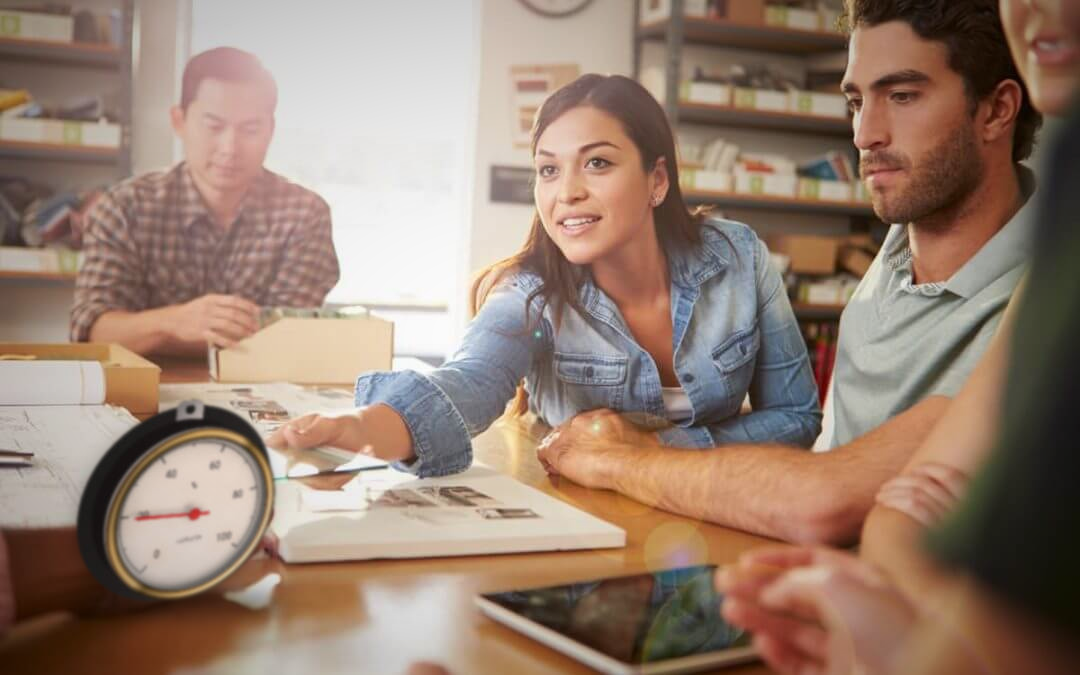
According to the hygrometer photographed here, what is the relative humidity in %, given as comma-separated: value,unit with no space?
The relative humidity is 20,%
